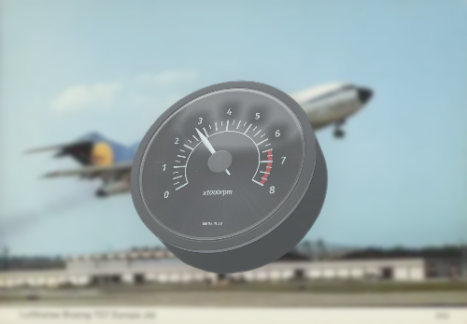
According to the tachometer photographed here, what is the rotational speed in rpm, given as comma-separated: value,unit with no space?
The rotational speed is 2750,rpm
